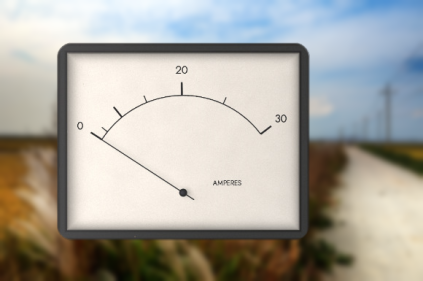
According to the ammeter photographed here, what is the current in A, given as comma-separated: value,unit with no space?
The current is 0,A
